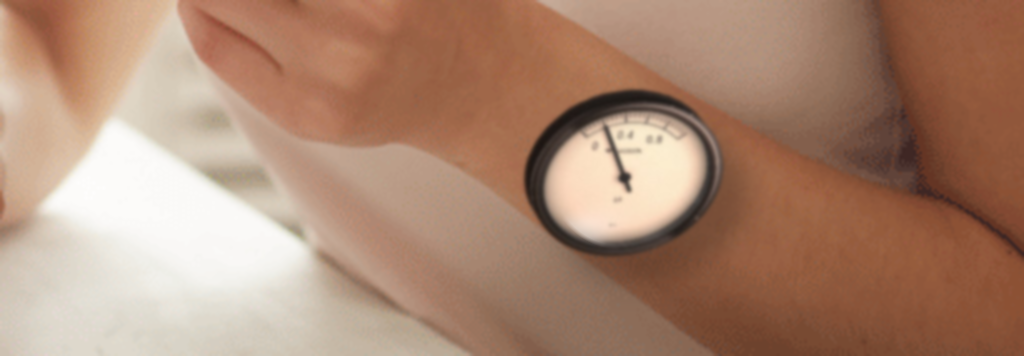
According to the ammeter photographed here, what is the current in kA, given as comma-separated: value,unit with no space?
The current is 0.2,kA
